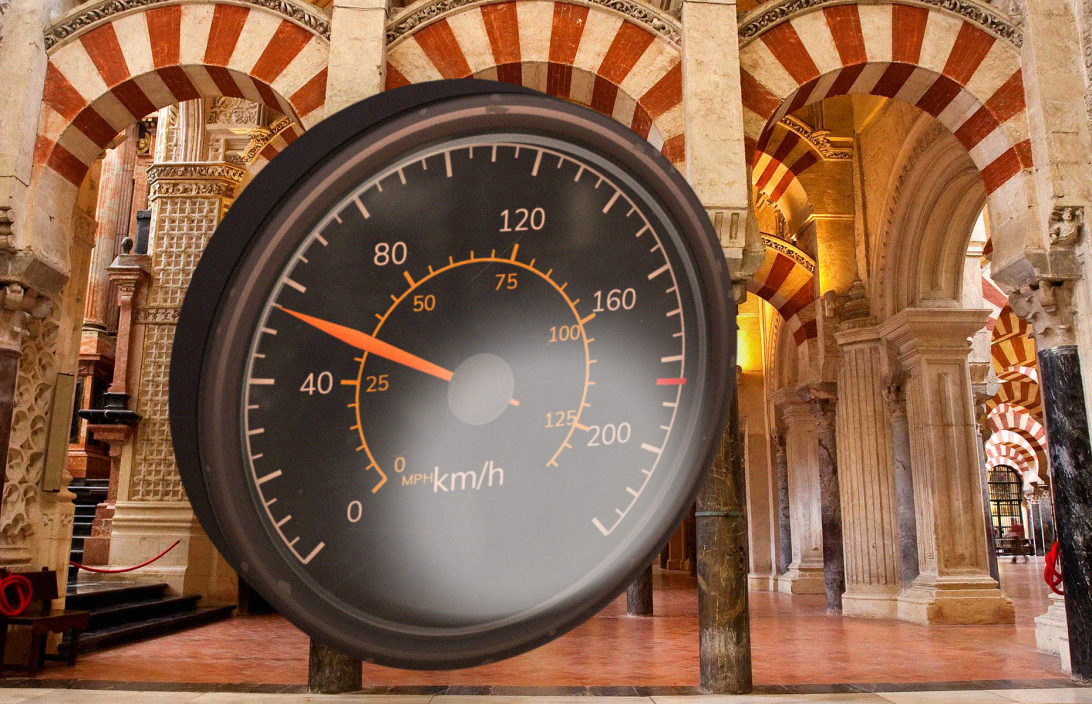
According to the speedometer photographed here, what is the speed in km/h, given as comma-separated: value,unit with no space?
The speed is 55,km/h
